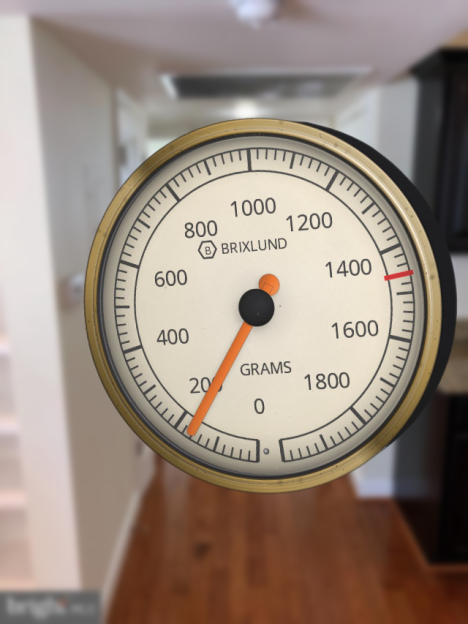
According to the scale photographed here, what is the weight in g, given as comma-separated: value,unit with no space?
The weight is 160,g
